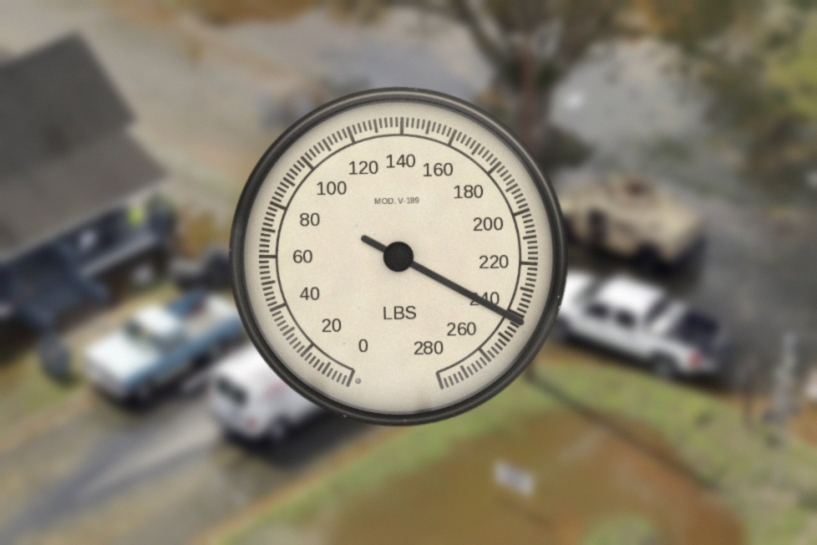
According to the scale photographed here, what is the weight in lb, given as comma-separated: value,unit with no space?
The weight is 242,lb
